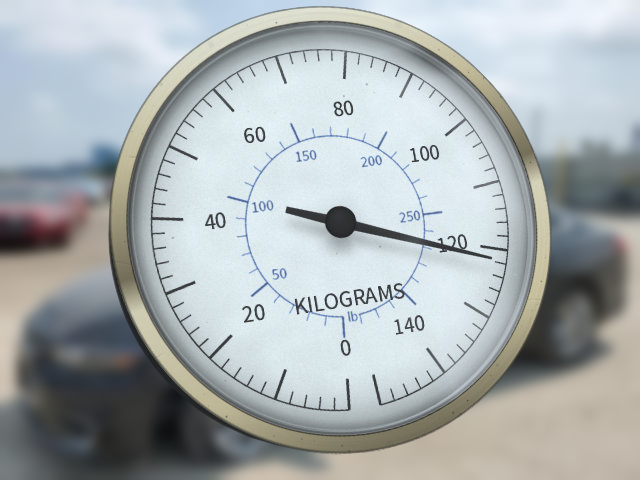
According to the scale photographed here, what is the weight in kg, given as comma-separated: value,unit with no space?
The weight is 122,kg
